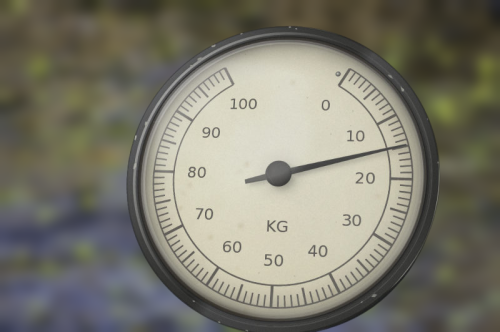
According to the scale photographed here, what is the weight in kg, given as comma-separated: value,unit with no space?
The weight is 15,kg
